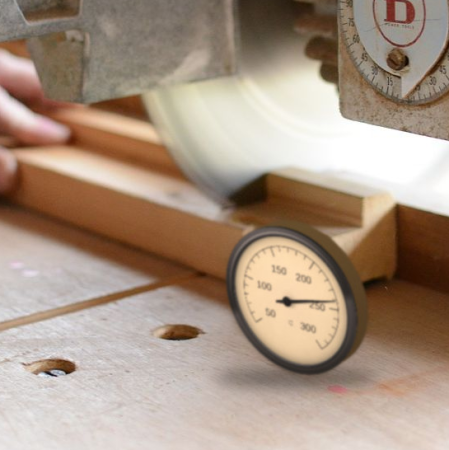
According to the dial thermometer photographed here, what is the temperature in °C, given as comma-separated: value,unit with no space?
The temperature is 240,°C
